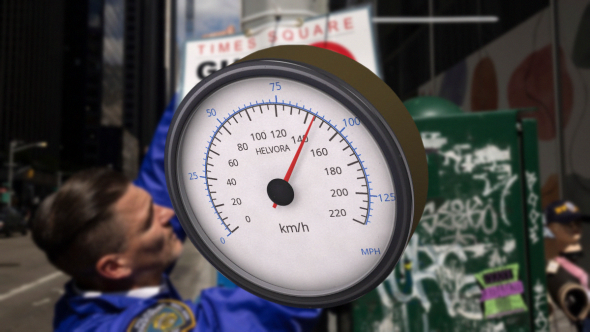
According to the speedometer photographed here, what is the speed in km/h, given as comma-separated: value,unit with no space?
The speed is 145,km/h
